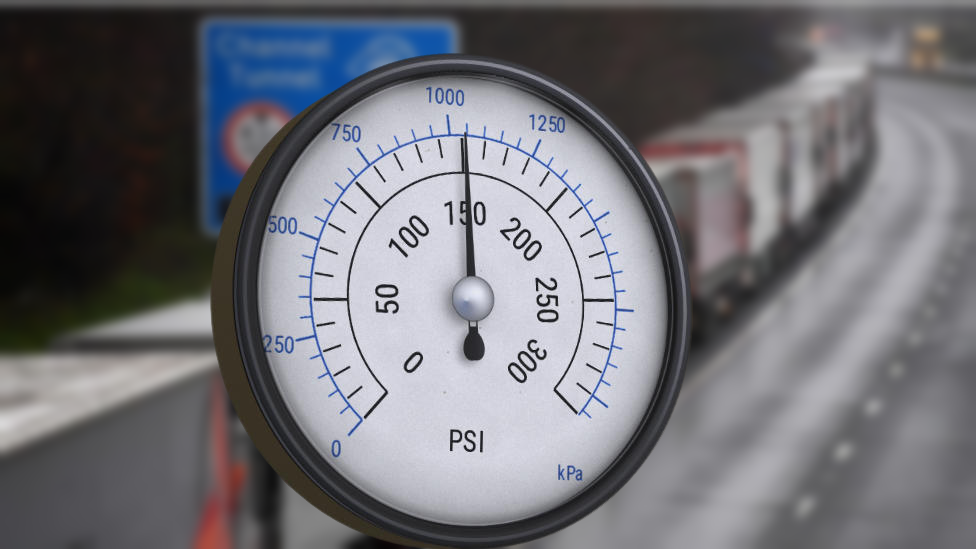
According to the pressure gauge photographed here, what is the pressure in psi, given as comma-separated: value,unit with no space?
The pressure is 150,psi
